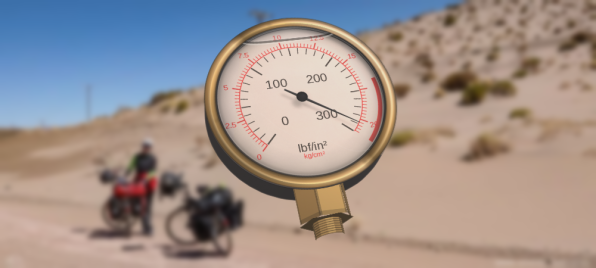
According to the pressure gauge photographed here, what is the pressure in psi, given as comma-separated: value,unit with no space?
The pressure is 290,psi
